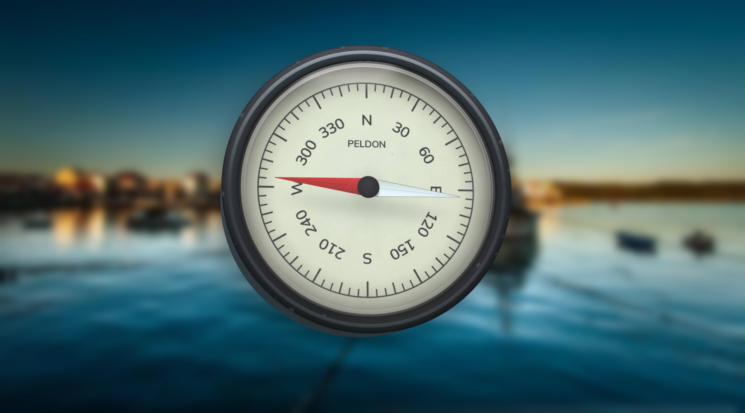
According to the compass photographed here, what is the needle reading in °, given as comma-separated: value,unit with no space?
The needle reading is 275,°
